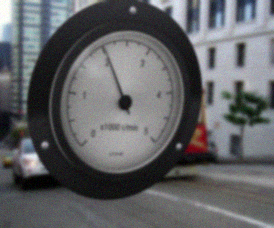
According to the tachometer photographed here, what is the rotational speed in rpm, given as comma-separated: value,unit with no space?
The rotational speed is 2000,rpm
